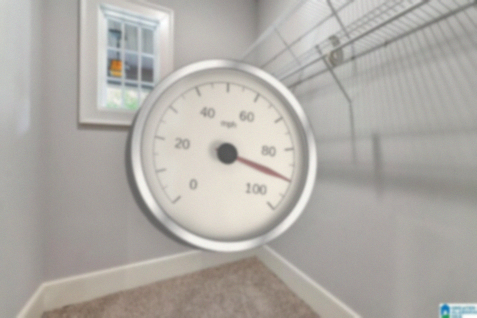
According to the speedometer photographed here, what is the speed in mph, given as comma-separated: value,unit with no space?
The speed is 90,mph
